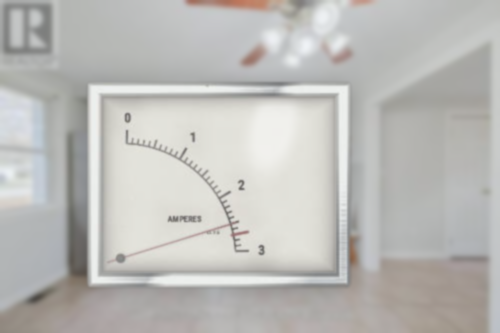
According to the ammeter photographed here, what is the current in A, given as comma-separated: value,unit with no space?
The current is 2.5,A
